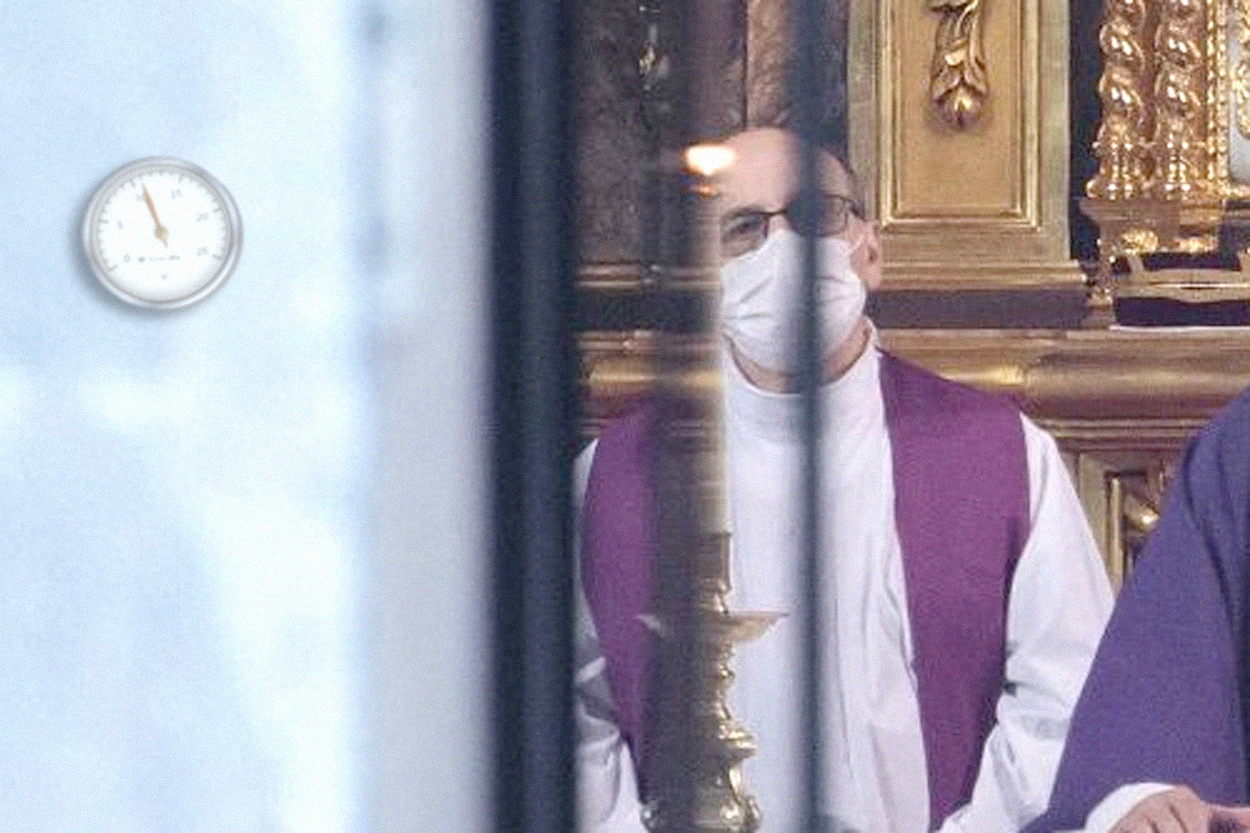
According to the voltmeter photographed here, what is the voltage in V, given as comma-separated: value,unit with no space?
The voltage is 11,V
